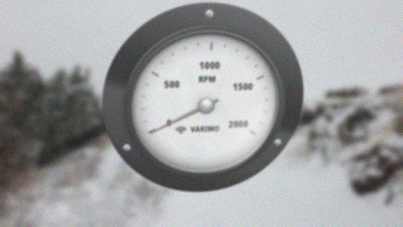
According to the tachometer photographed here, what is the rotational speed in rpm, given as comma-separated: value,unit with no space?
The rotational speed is 0,rpm
